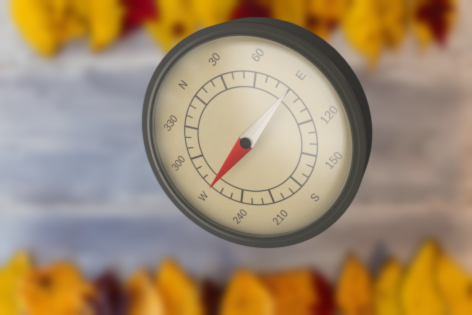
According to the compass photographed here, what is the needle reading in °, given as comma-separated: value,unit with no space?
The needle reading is 270,°
